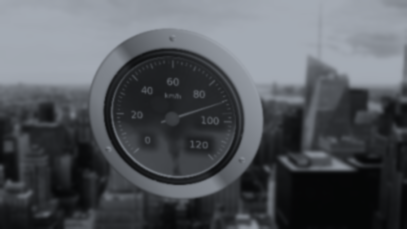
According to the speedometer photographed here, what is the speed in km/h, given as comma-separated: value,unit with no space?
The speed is 90,km/h
